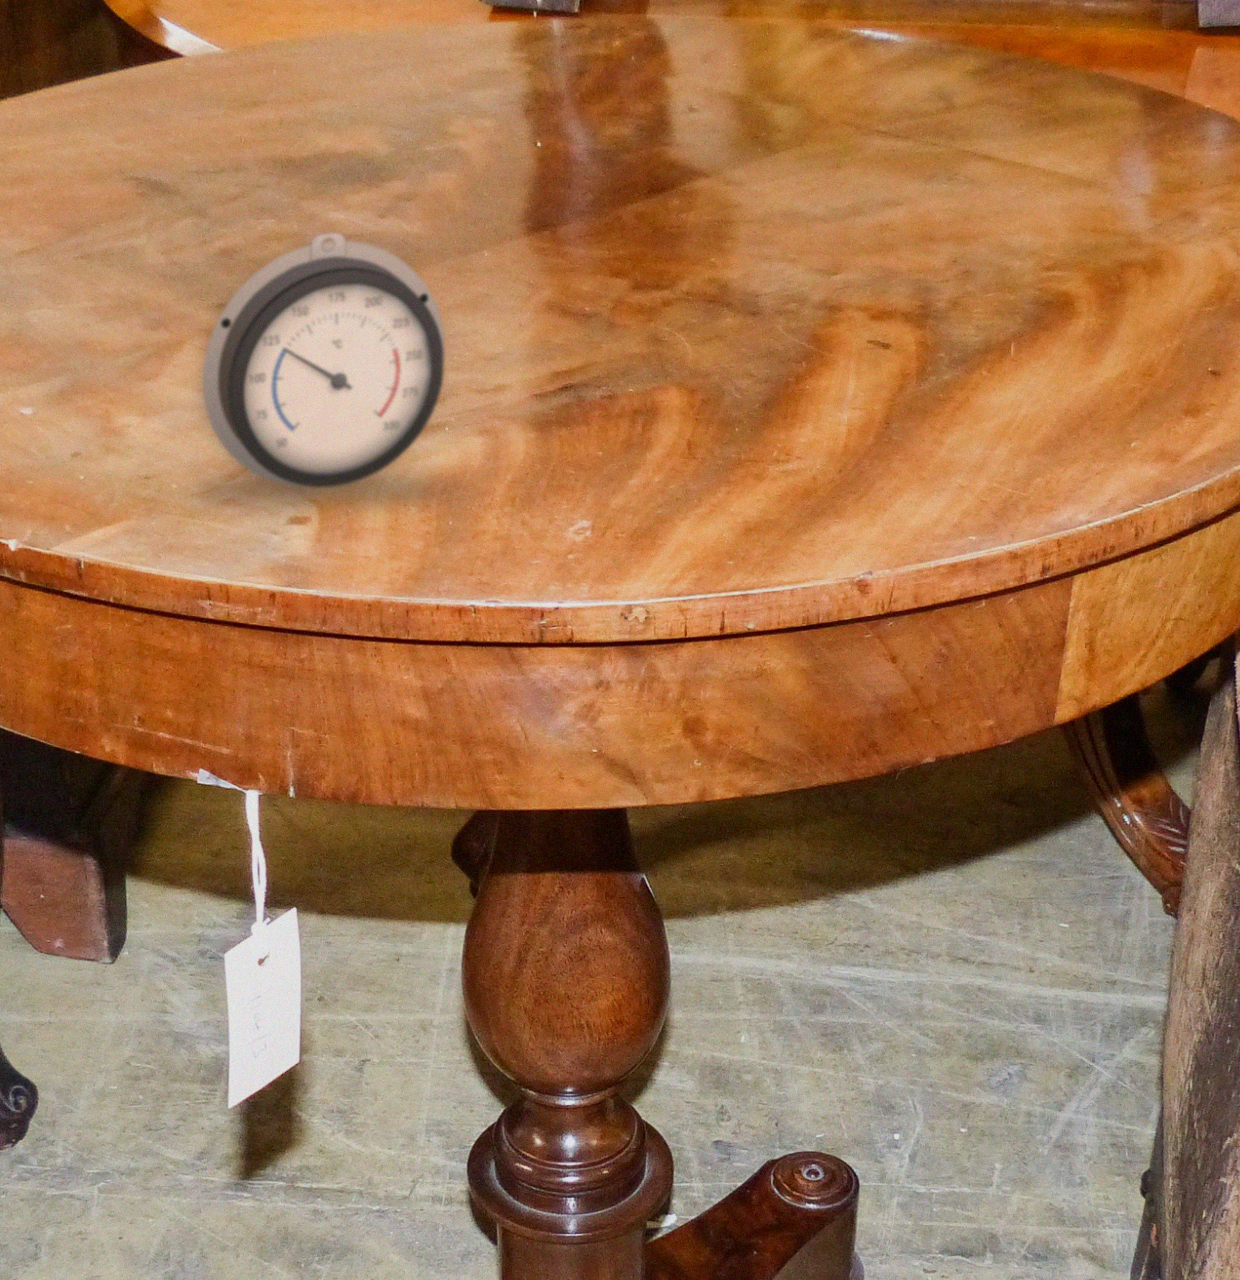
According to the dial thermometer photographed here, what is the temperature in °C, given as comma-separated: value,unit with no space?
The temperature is 125,°C
